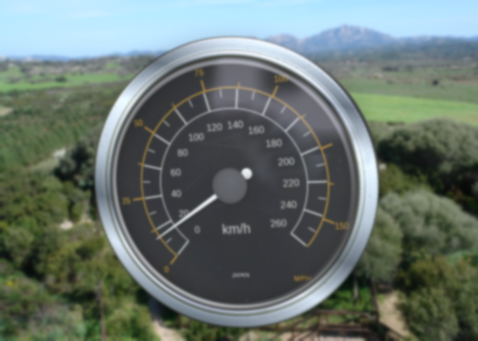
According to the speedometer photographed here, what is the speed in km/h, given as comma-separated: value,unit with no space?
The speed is 15,km/h
